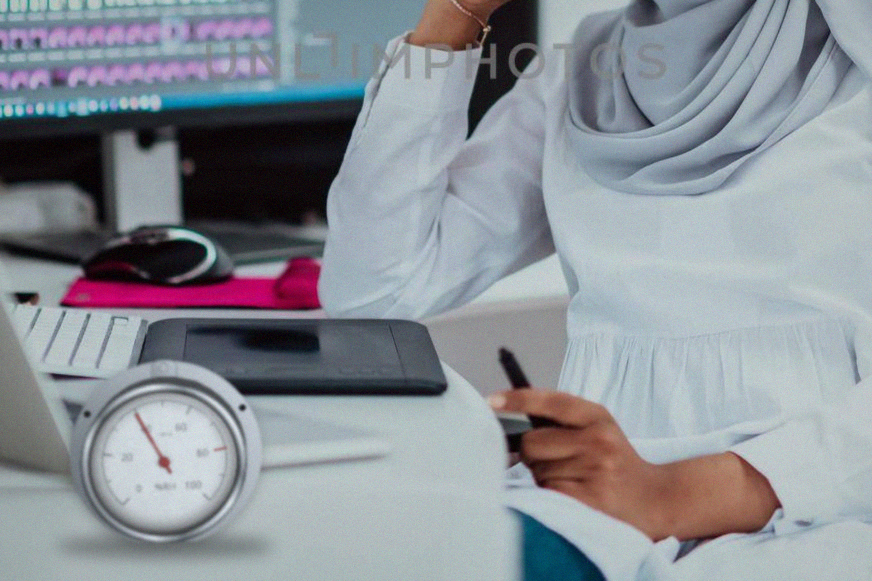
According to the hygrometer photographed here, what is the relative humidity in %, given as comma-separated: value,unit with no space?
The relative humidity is 40,%
